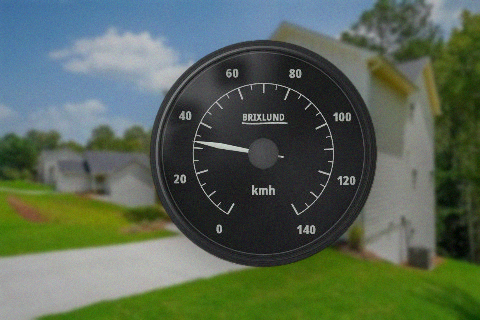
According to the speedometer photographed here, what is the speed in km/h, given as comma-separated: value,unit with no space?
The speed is 32.5,km/h
